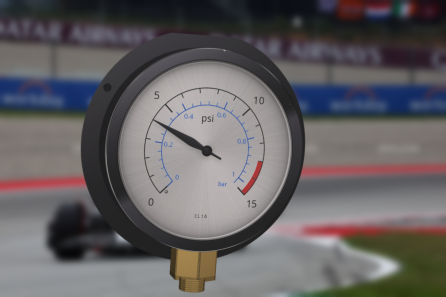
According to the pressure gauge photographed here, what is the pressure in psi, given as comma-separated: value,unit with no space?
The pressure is 4,psi
